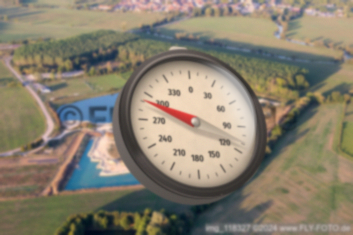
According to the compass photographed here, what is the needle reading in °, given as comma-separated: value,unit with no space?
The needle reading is 290,°
